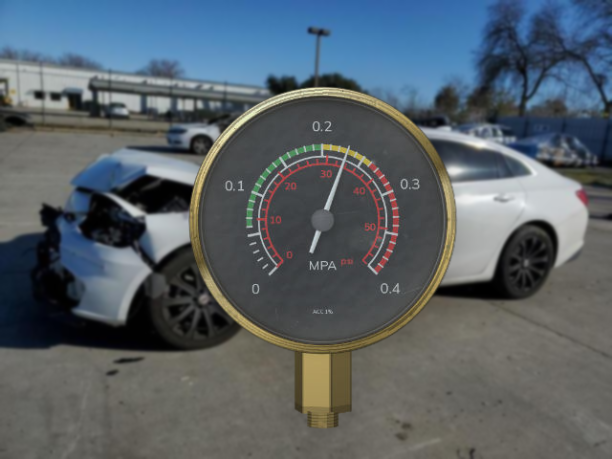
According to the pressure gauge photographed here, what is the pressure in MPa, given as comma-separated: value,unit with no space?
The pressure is 0.23,MPa
